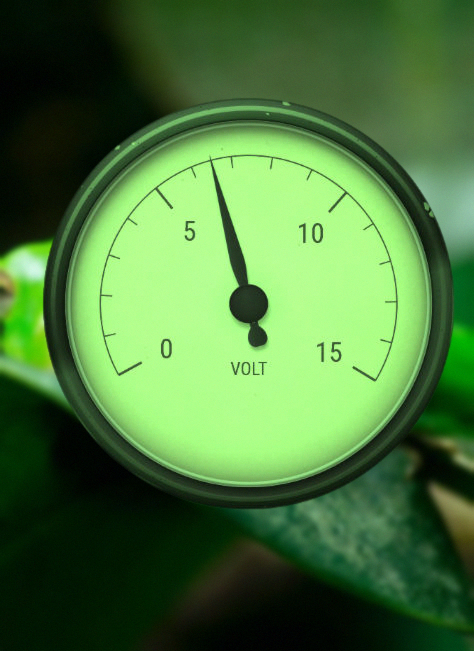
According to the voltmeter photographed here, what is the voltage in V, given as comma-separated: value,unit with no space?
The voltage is 6.5,V
